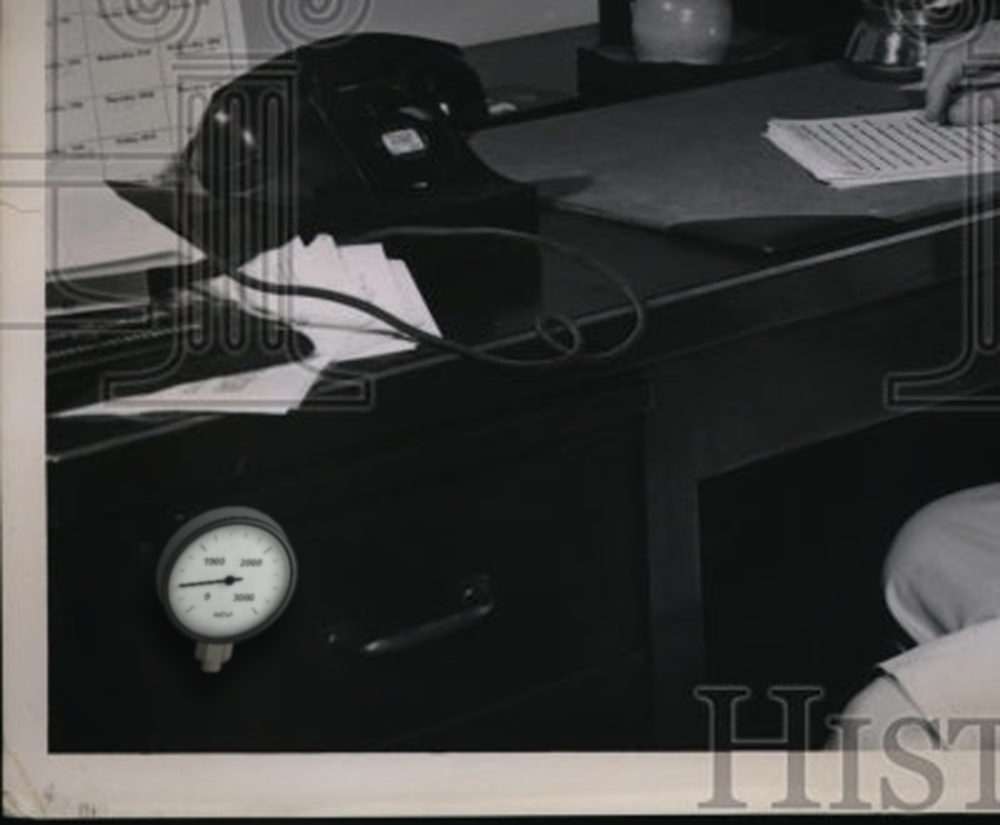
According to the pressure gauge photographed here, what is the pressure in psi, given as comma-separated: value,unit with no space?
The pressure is 400,psi
